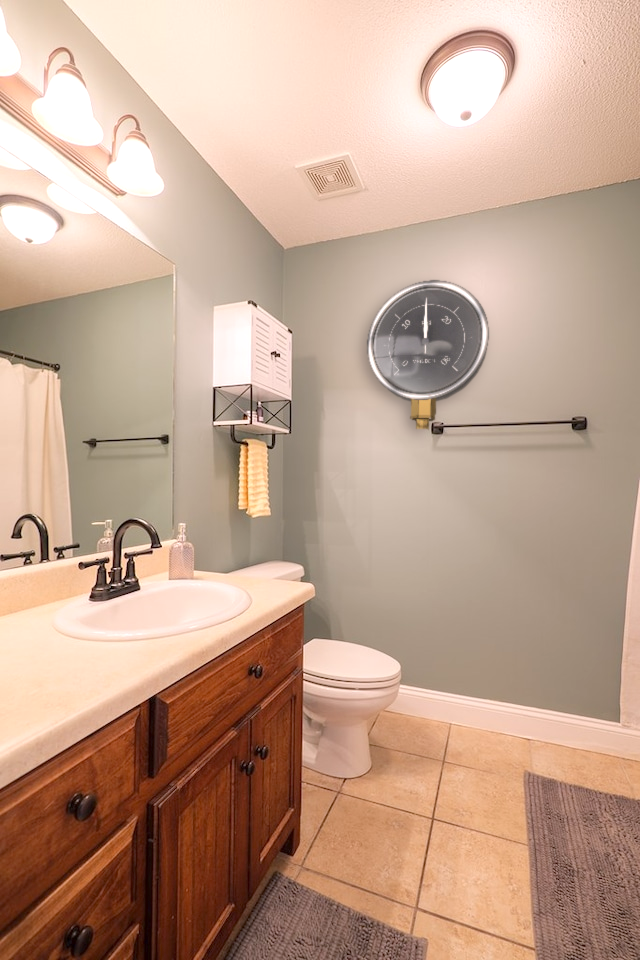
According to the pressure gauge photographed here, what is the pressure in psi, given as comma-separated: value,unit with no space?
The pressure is 15,psi
